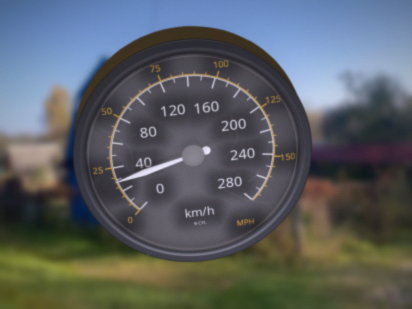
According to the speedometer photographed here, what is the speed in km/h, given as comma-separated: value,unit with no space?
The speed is 30,km/h
